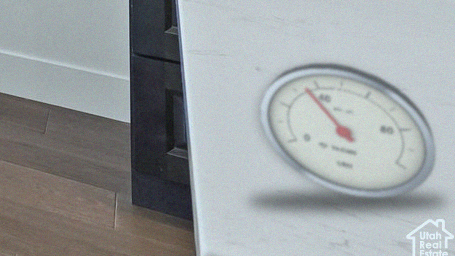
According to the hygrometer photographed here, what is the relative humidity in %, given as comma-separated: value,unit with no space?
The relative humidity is 35,%
